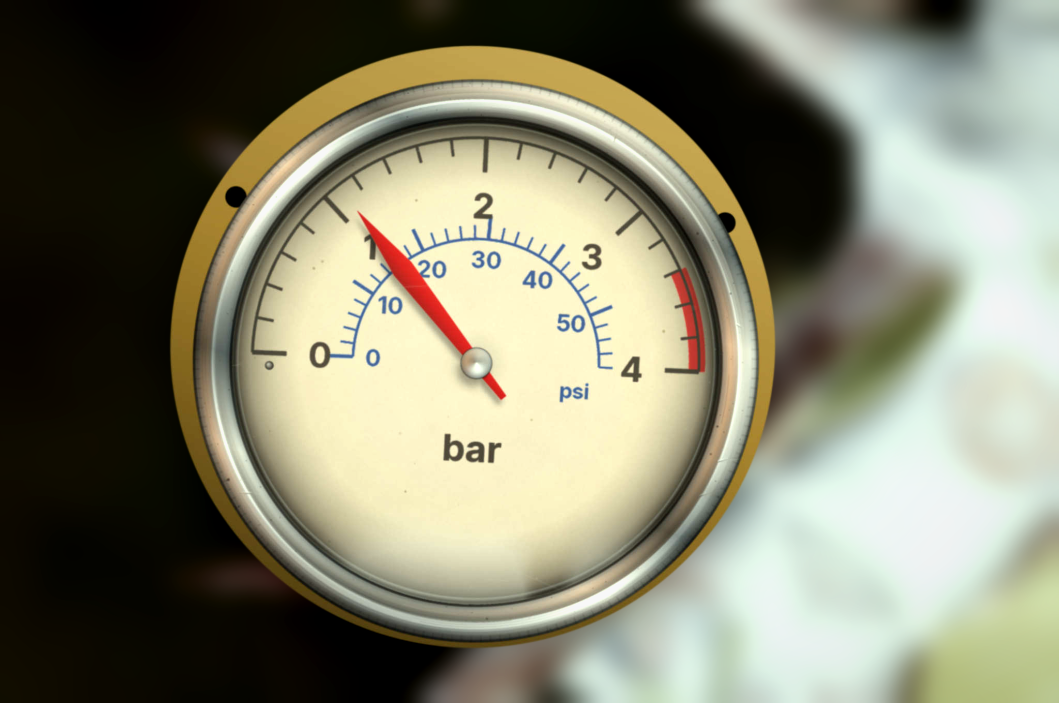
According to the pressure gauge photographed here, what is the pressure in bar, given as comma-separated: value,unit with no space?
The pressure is 1.1,bar
